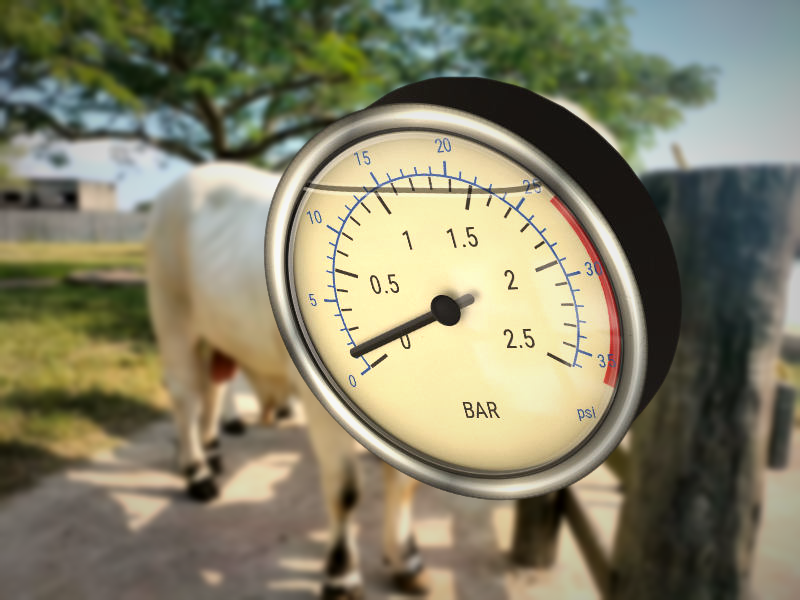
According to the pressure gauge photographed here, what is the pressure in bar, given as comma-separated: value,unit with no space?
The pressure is 0.1,bar
